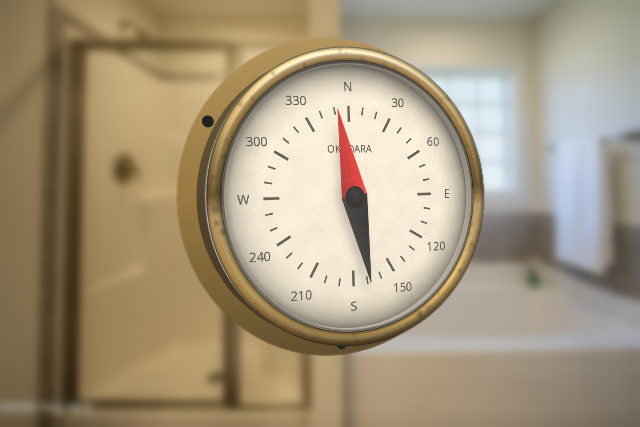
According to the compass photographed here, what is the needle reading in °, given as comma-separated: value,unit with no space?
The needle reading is 350,°
